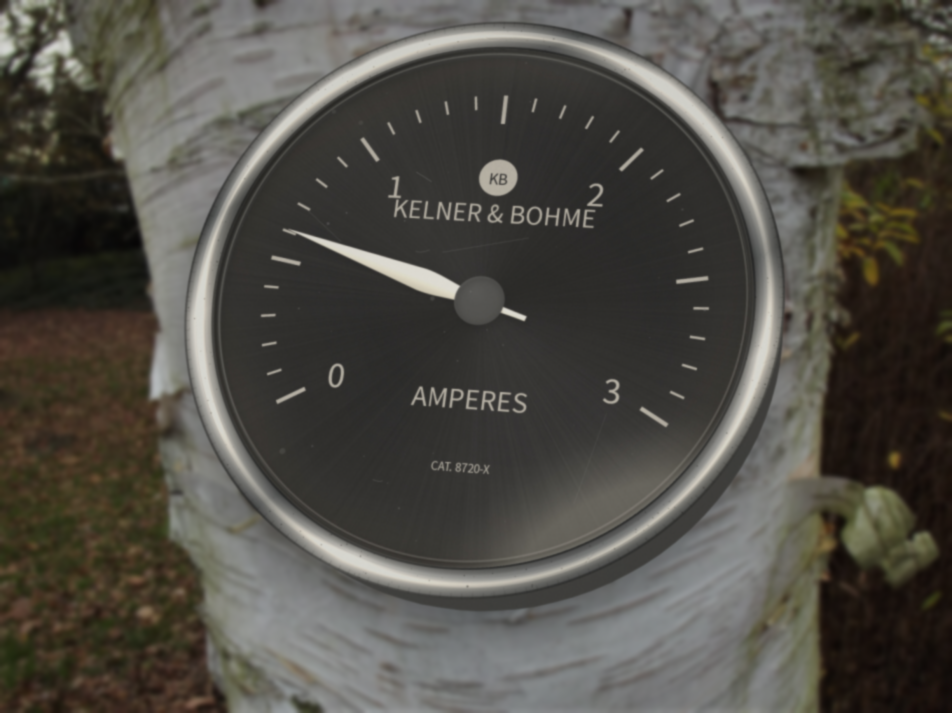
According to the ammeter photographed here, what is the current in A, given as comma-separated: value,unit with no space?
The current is 0.6,A
